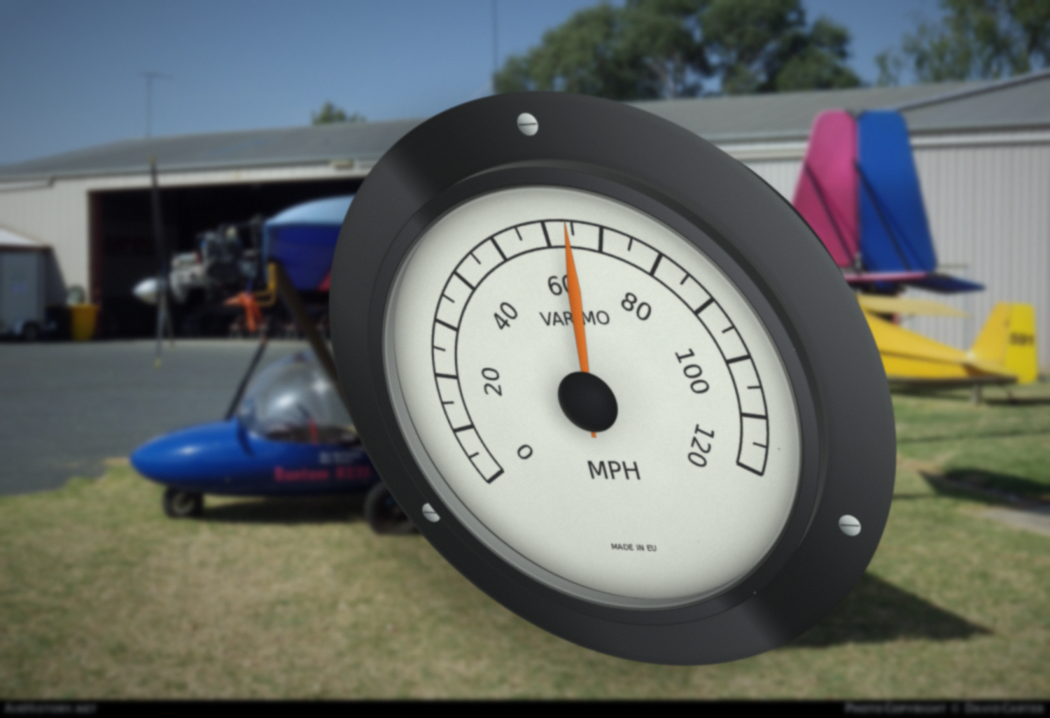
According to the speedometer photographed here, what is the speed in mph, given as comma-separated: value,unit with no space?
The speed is 65,mph
